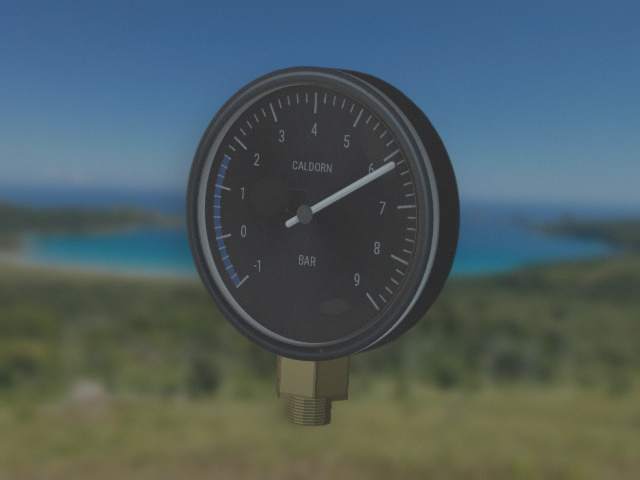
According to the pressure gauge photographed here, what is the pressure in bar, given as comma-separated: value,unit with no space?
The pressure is 6.2,bar
